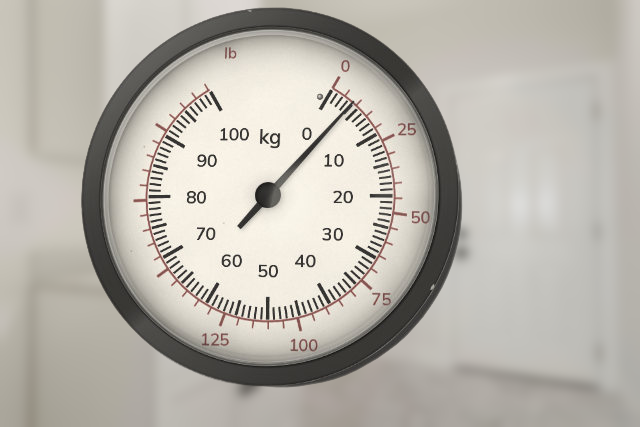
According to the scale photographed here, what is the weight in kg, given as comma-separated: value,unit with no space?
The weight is 4,kg
